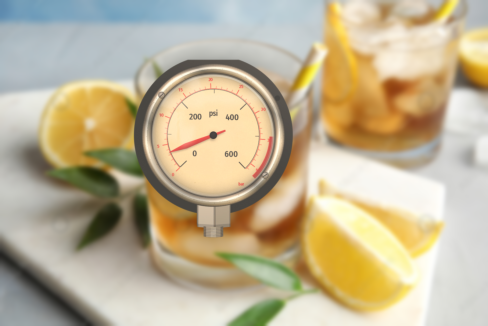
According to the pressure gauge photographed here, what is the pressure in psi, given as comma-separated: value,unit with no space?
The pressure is 50,psi
